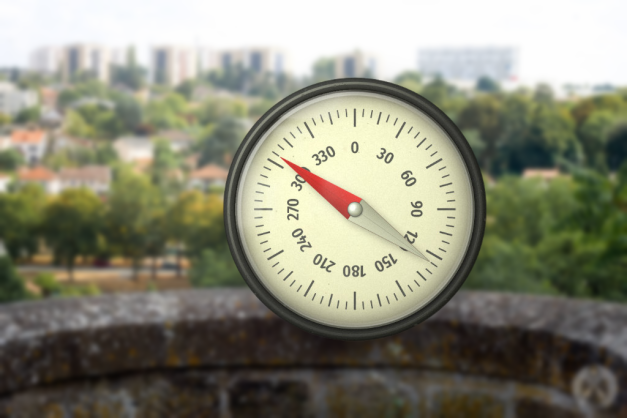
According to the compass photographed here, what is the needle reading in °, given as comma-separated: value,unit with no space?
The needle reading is 305,°
